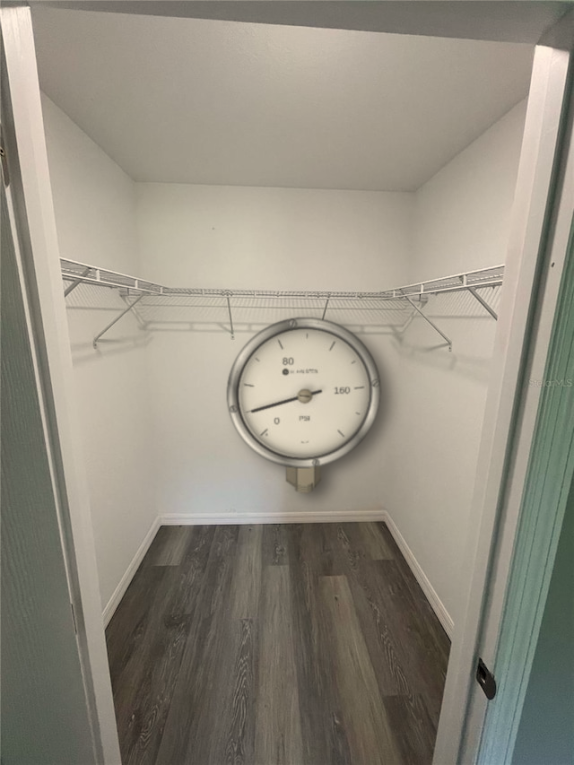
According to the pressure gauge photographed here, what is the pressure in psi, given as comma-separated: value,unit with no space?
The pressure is 20,psi
